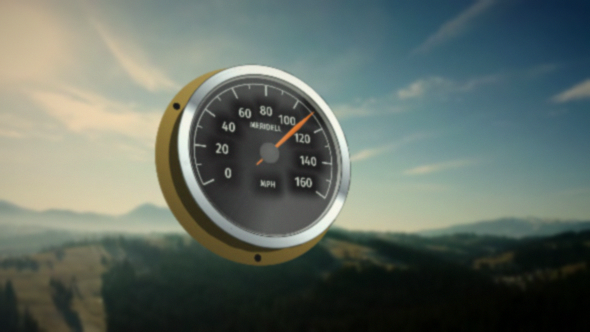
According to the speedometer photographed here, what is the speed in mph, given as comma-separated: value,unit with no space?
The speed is 110,mph
